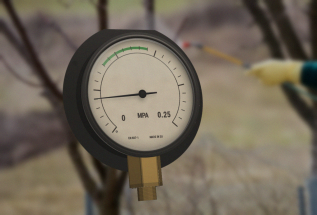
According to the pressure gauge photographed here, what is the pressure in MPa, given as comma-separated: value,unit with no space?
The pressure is 0.04,MPa
